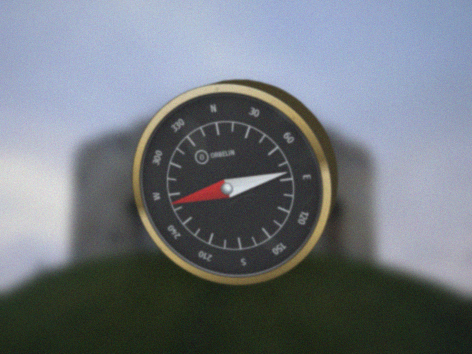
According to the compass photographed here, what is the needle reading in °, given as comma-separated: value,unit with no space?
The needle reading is 262.5,°
